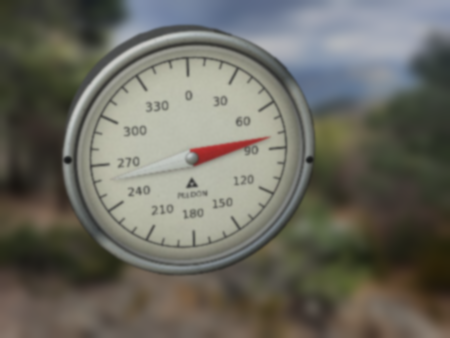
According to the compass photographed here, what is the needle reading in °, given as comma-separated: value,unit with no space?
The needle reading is 80,°
